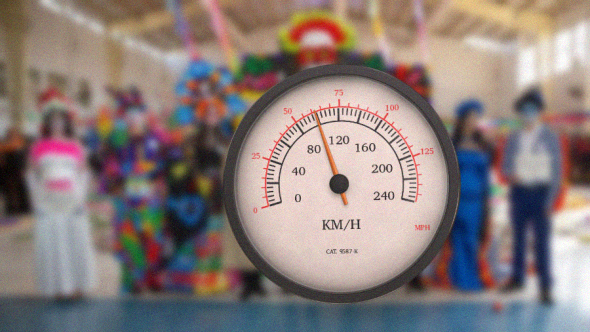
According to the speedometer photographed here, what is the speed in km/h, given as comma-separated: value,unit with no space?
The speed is 100,km/h
